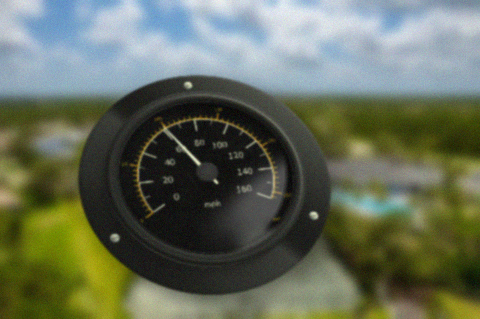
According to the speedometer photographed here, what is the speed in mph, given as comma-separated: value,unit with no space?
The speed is 60,mph
